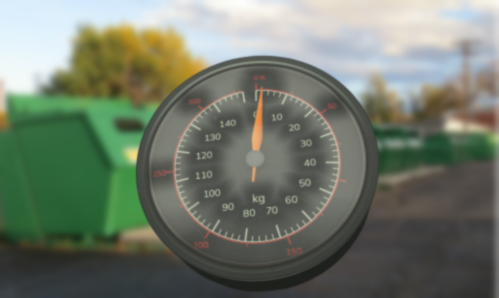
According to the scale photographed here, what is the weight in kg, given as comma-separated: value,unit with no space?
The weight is 2,kg
